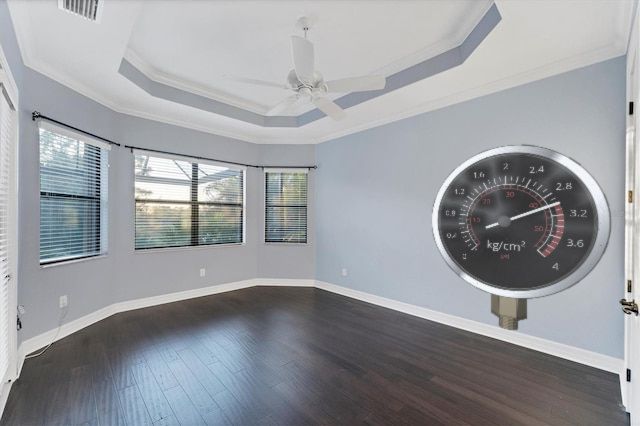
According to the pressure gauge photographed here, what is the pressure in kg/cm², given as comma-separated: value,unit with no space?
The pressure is 3,kg/cm²
